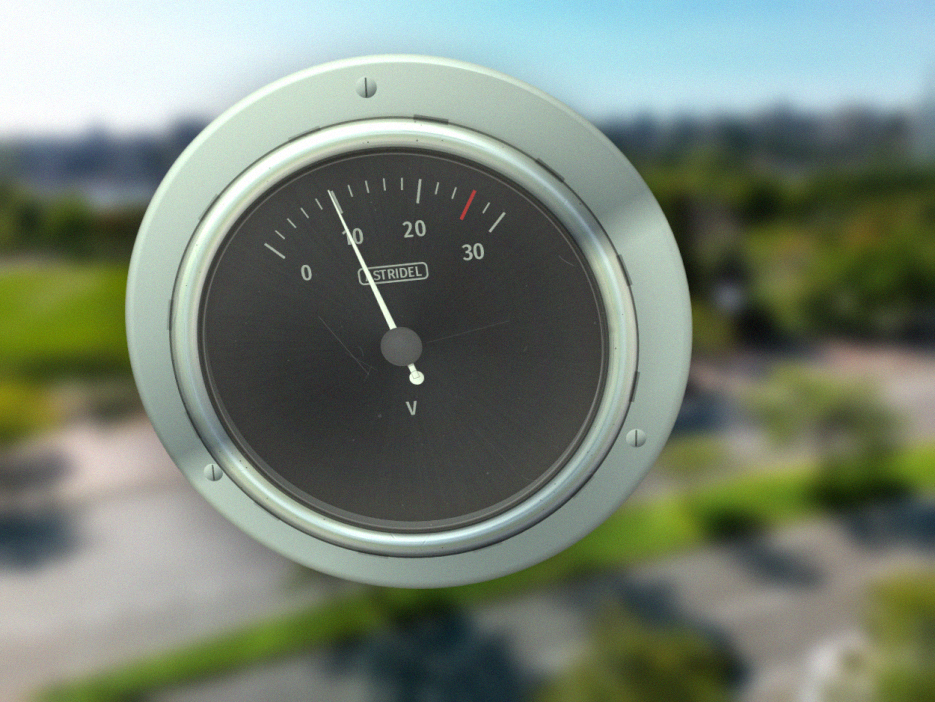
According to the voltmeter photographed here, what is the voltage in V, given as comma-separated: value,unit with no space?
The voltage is 10,V
